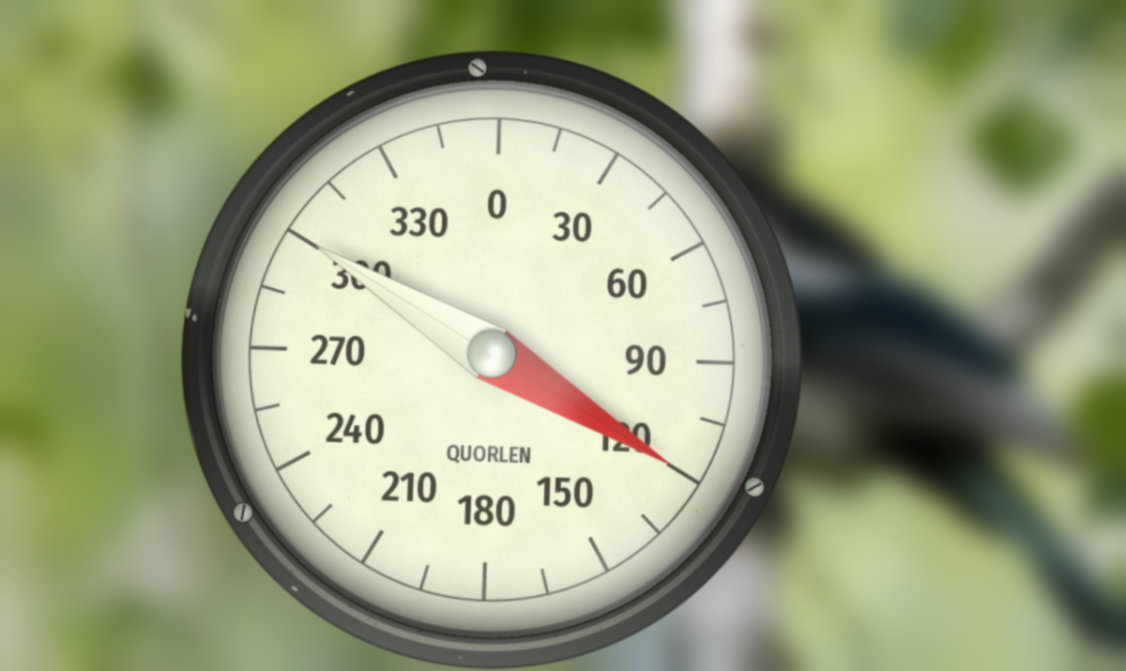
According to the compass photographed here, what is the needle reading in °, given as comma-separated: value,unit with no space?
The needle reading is 120,°
